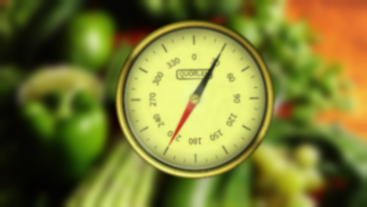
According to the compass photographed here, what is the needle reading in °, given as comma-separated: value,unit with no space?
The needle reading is 210,°
